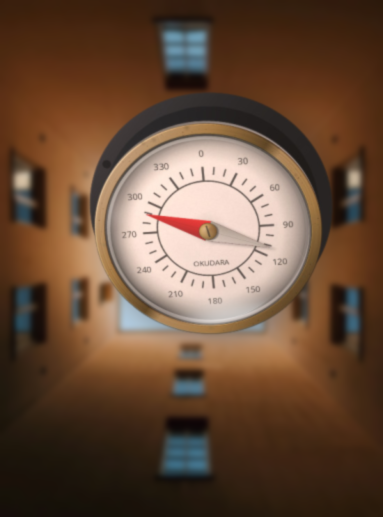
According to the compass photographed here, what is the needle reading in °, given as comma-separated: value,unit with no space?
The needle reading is 290,°
